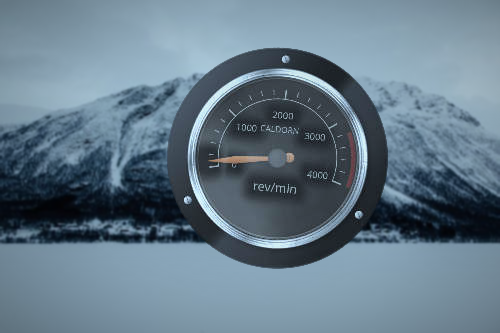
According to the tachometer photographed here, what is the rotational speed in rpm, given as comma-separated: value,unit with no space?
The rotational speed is 100,rpm
